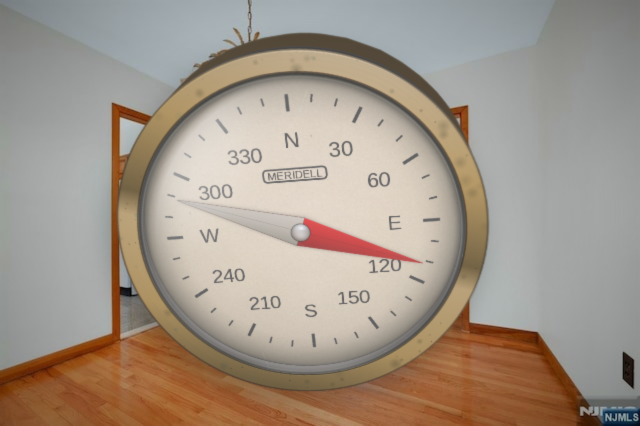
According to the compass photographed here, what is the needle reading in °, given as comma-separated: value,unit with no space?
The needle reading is 110,°
